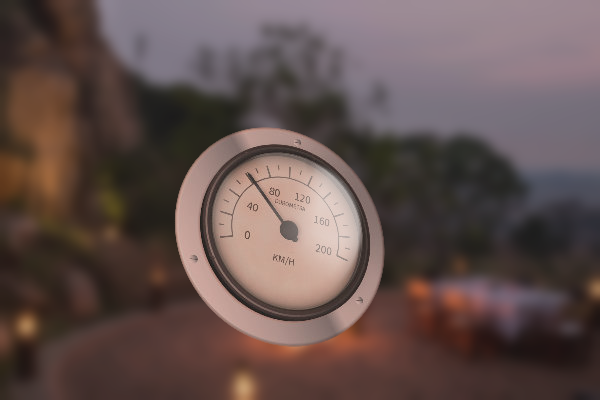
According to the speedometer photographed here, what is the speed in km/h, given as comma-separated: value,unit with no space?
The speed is 60,km/h
